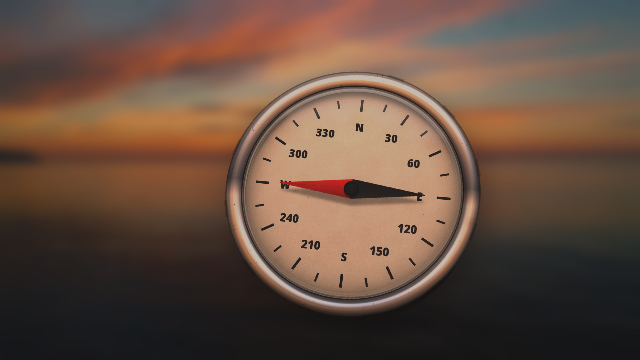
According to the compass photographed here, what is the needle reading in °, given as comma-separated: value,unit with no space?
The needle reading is 270,°
